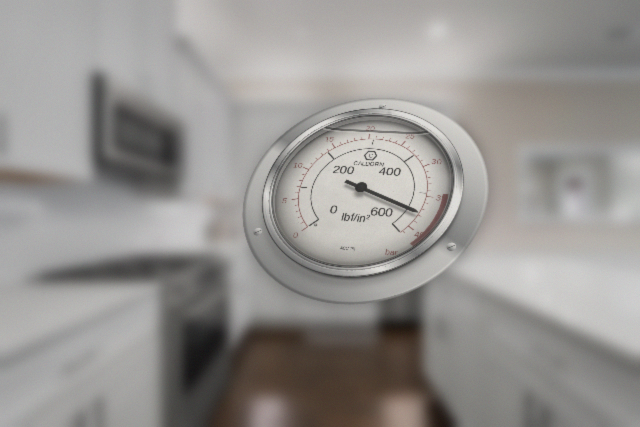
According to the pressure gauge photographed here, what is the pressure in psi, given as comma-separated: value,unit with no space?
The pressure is 550,psi
